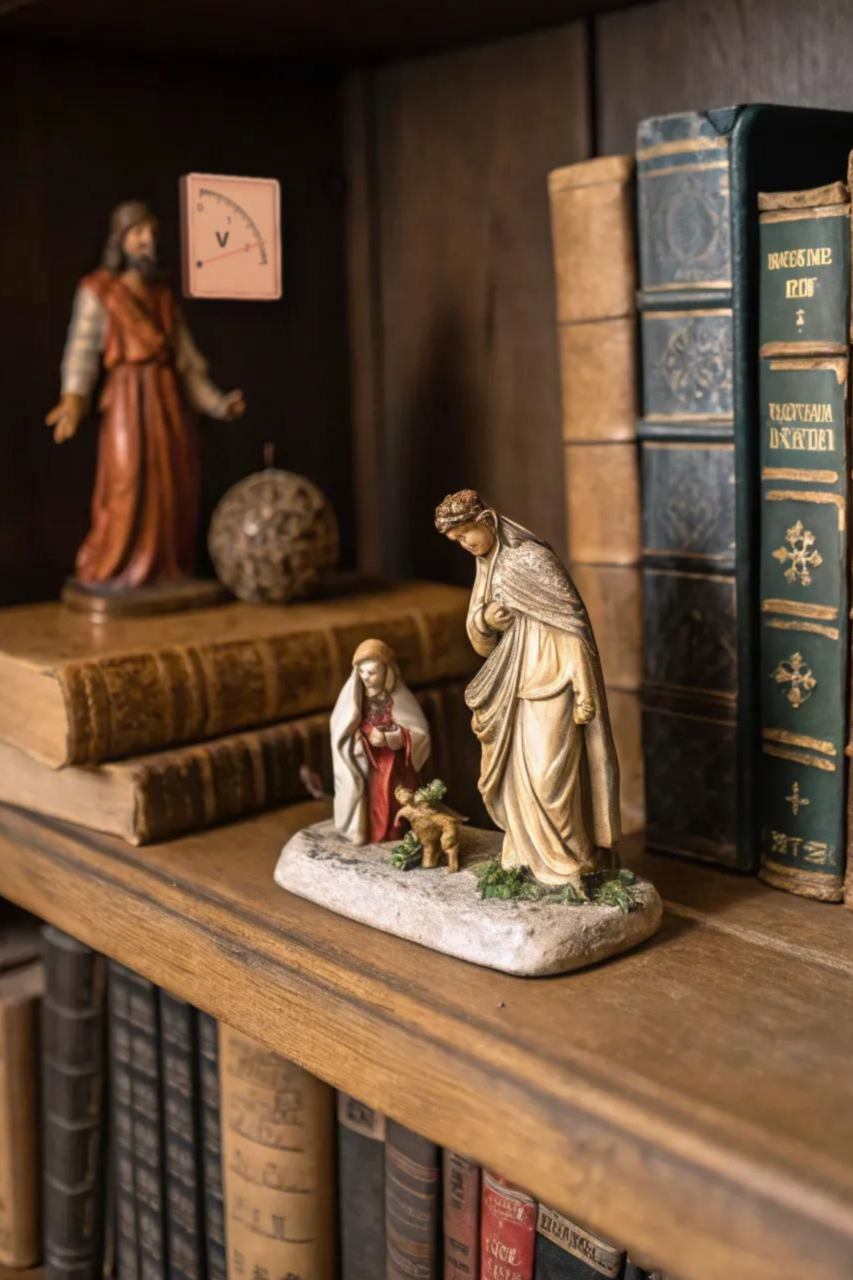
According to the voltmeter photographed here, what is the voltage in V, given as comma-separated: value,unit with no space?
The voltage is 2,V
